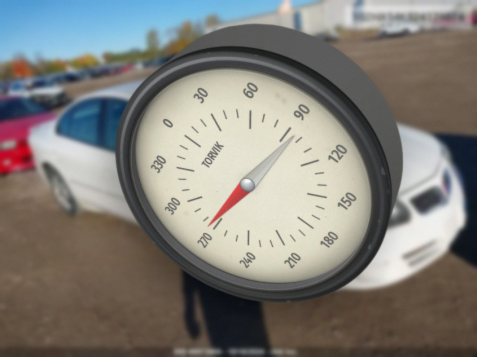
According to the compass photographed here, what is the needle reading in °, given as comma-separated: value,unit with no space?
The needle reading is 275,°
